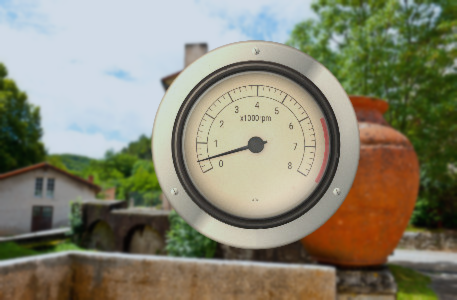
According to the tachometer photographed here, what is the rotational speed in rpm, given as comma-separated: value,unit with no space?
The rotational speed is 400,rpm
